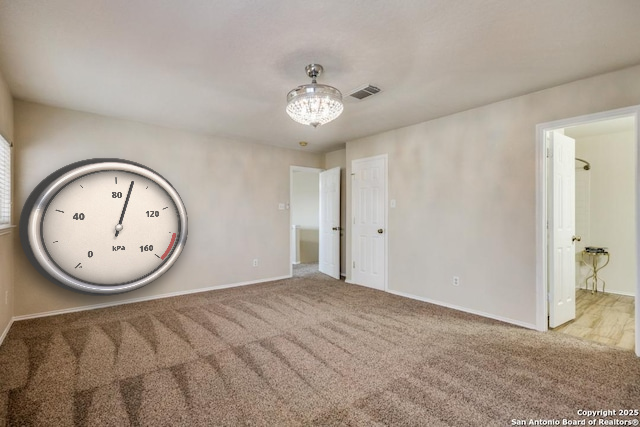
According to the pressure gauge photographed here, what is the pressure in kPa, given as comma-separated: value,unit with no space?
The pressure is 90,kPa
